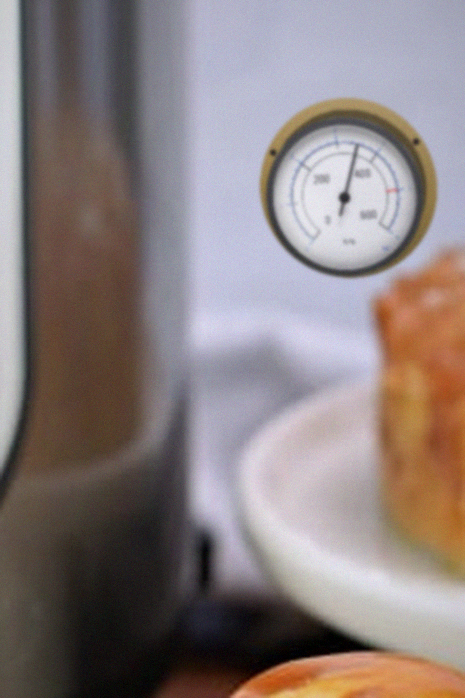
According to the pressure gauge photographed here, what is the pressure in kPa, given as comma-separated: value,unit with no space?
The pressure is 350,kPa
